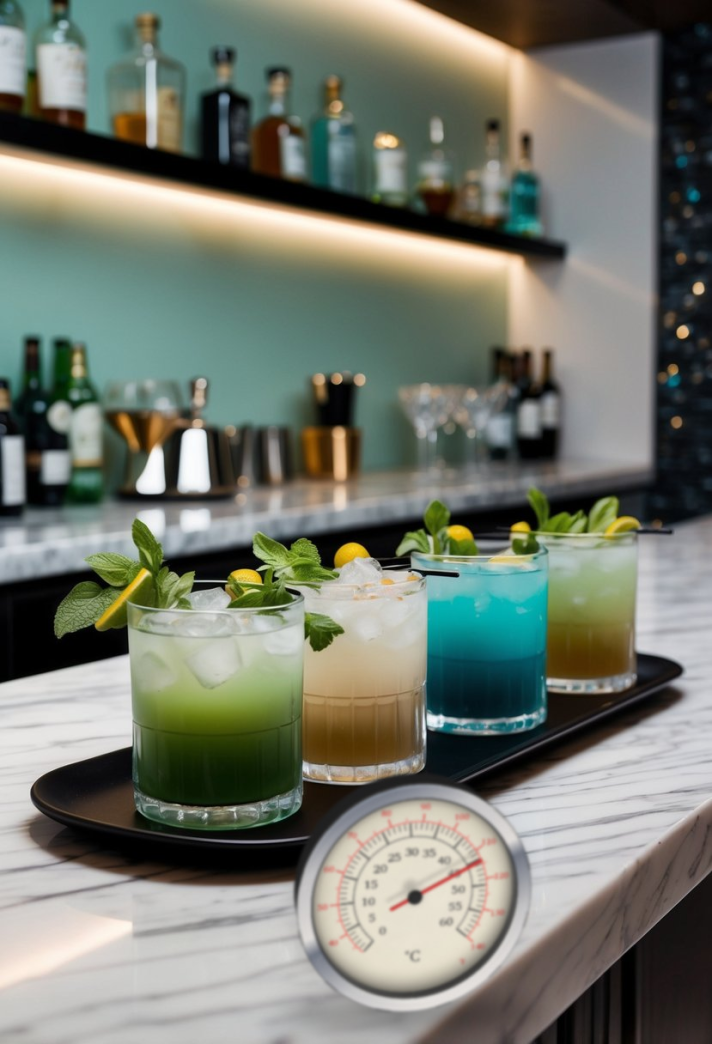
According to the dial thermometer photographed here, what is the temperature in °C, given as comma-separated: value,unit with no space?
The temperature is 45,°C
